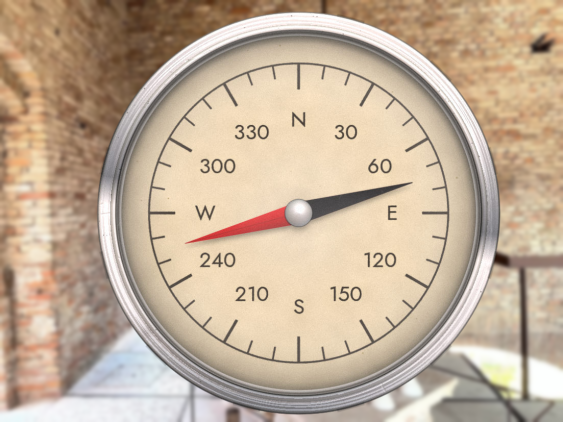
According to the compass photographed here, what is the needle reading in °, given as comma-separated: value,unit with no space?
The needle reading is 255,°
